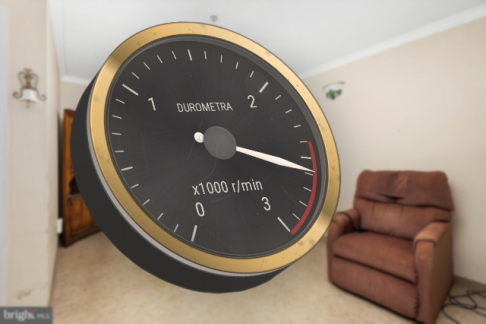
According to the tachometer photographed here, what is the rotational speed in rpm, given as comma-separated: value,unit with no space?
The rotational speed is 2600,rpm
